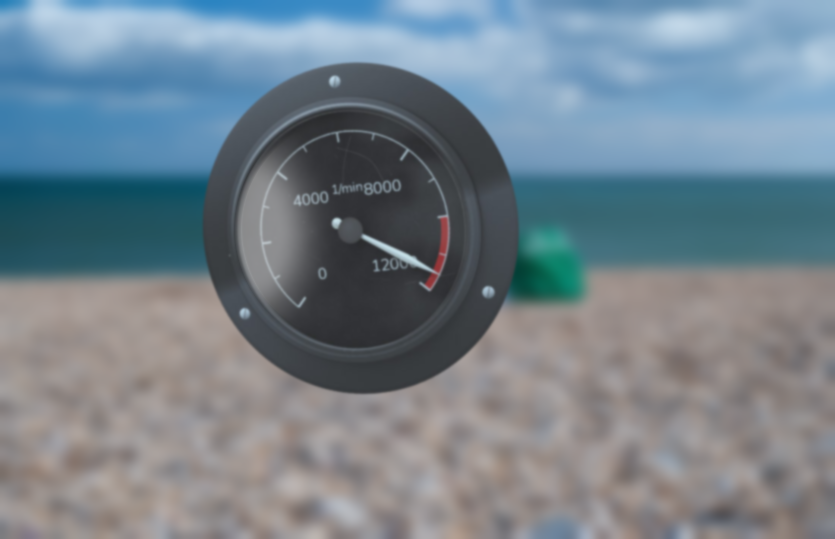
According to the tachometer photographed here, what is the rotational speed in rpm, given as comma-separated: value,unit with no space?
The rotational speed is 11500,rpm
